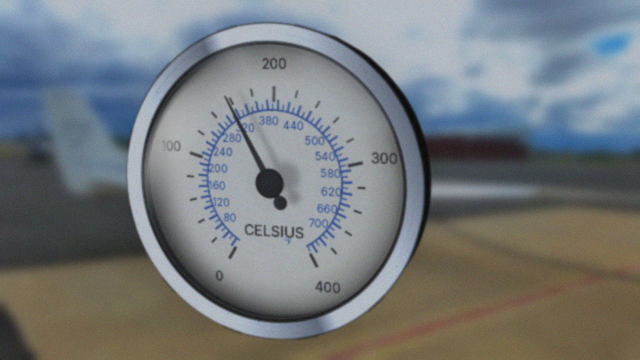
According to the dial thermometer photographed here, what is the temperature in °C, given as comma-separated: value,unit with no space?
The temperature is 160,°C
